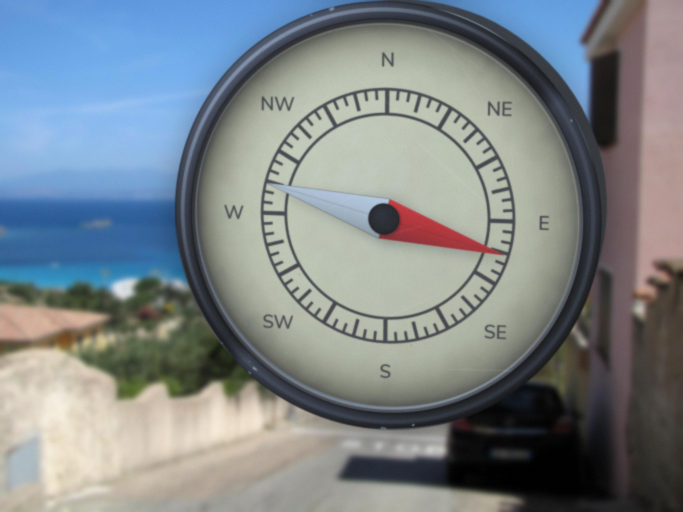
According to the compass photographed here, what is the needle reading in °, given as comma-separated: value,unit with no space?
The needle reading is 105,°
